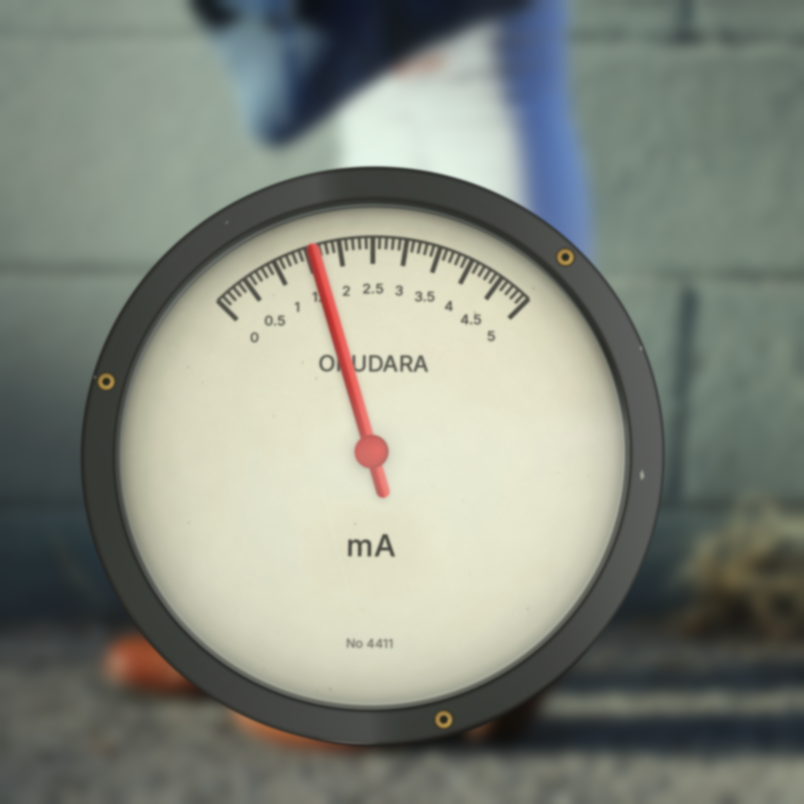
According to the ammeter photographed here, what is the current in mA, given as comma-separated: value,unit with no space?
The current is 1.6,mA
